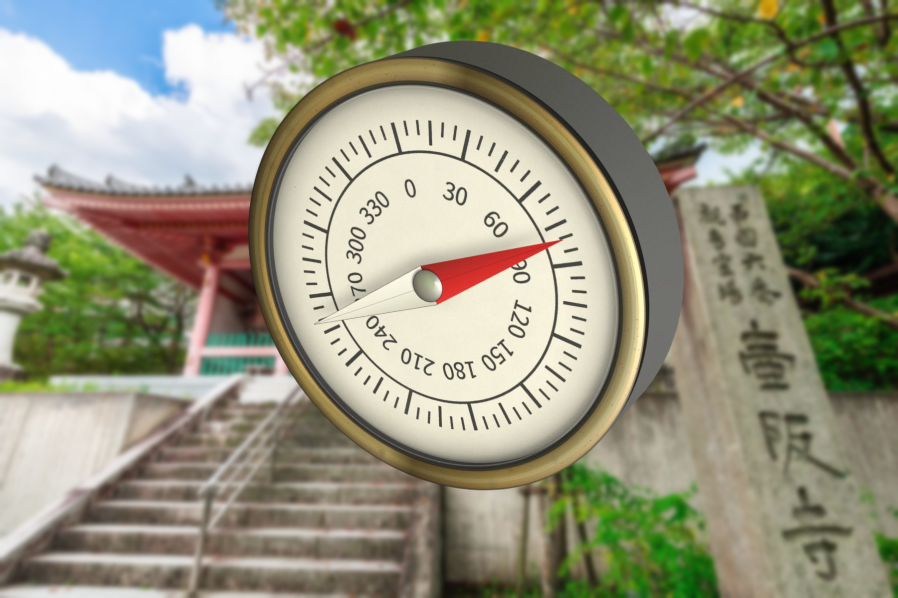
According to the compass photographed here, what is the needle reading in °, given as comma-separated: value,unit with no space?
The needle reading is 80,°
